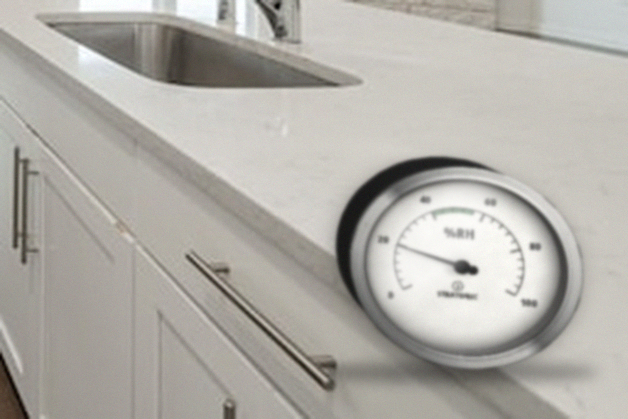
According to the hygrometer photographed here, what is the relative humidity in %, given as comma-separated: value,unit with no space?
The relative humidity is 20,%
